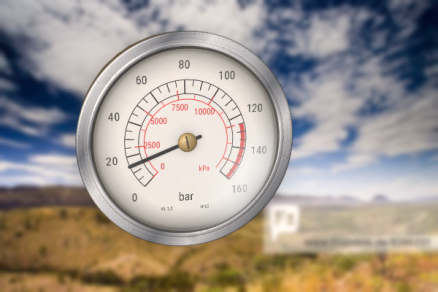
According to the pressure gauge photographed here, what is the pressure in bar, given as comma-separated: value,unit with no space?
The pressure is 15,bar
